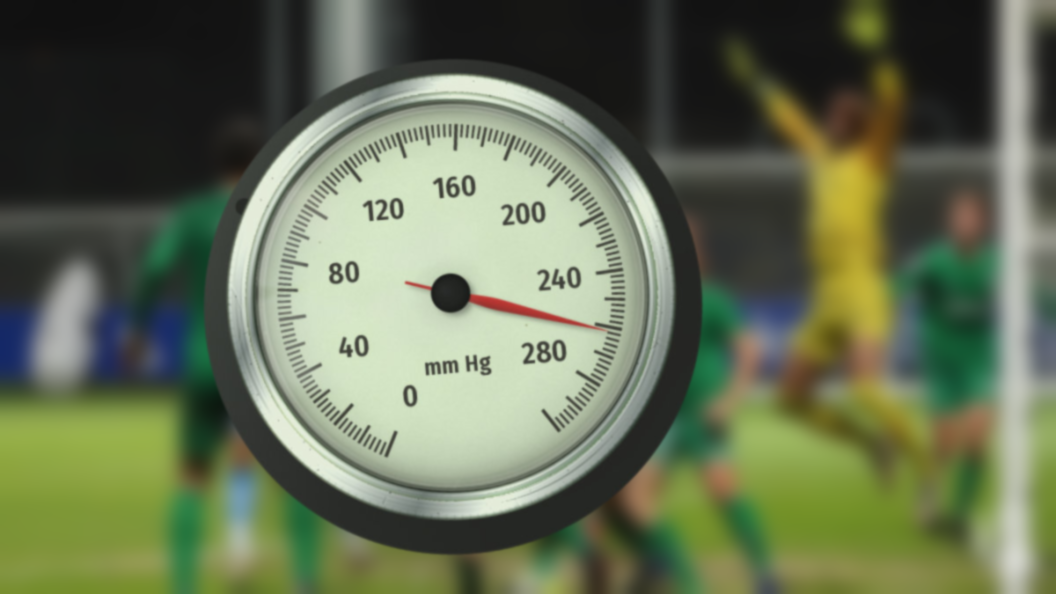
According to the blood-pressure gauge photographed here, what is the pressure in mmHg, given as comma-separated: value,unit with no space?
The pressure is 262,mmHg
